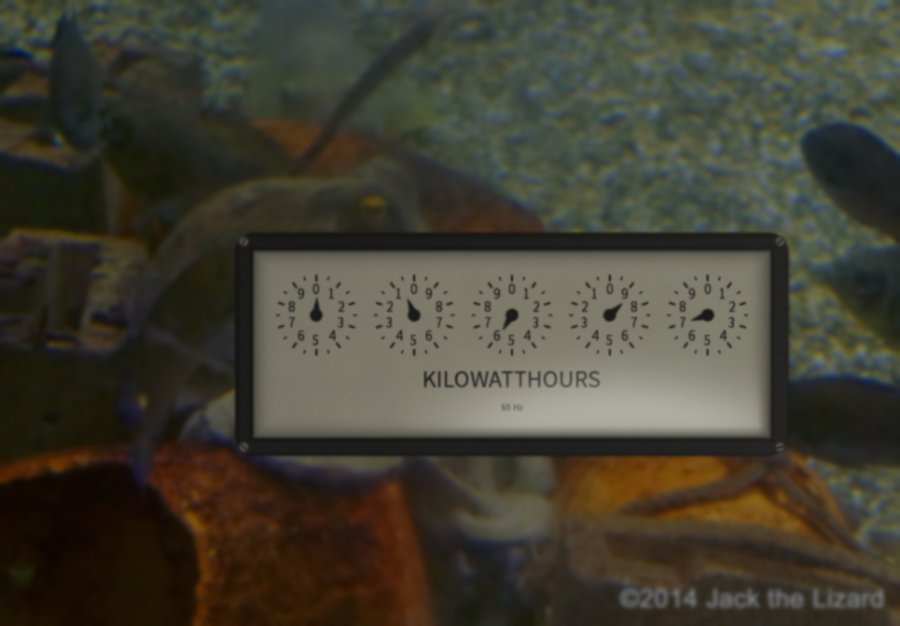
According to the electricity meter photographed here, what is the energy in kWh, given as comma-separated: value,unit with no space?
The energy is 587,kWh
